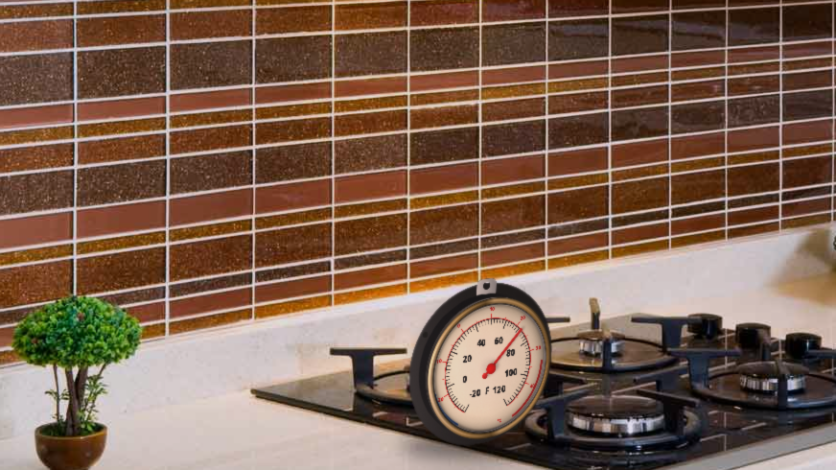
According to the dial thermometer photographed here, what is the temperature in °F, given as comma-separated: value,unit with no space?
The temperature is 70,°F
